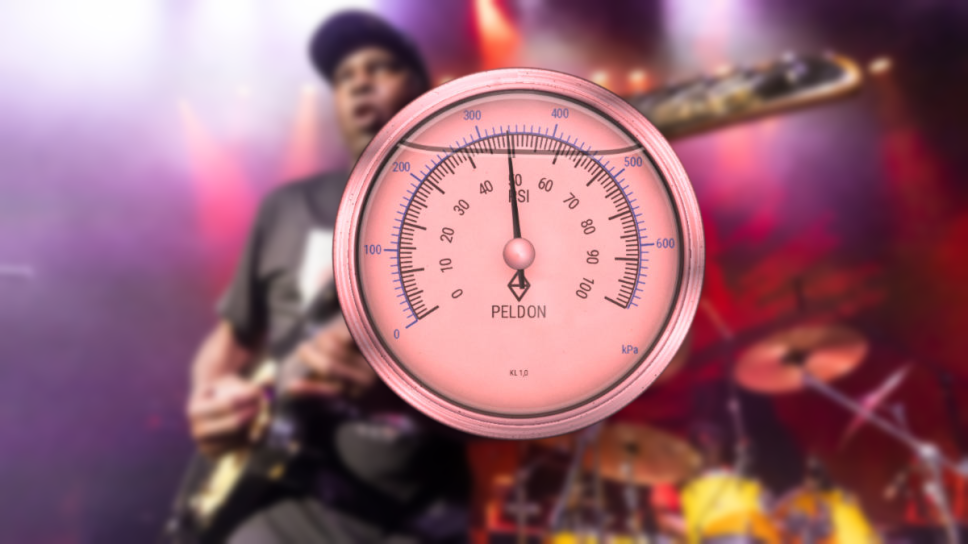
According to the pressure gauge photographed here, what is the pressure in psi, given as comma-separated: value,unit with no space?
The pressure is 49,psi
